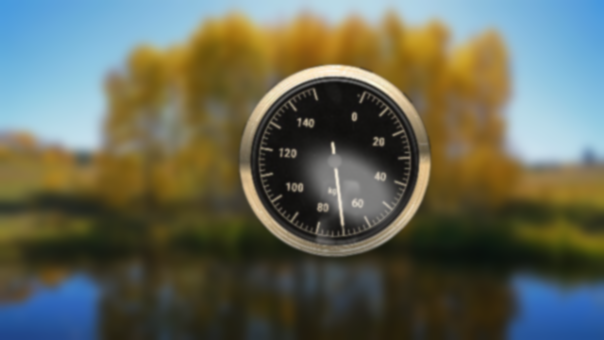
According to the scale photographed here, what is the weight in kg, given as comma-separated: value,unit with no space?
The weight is 70,kg
